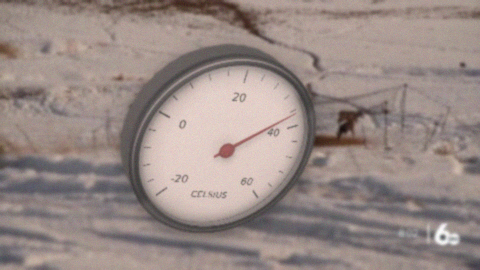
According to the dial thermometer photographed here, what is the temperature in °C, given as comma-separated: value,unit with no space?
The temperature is 36,°C
